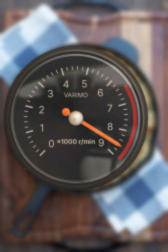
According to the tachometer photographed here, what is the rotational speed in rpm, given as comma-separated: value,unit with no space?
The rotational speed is 8600,rpm
